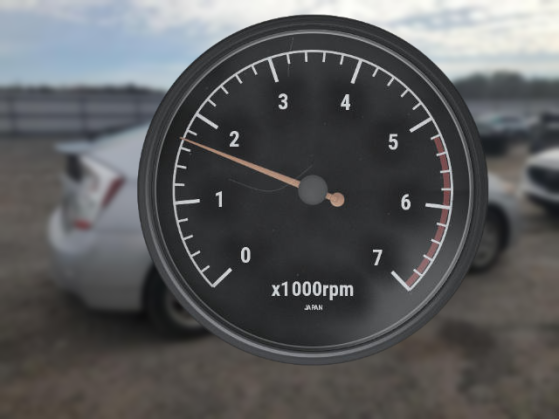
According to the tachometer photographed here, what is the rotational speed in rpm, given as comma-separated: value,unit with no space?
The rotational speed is 1700,rpm
